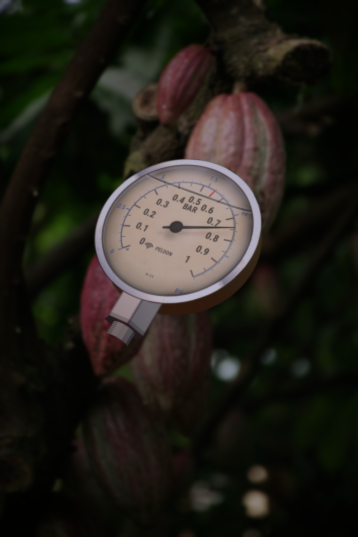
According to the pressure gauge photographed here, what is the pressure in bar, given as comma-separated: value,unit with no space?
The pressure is 0.75,bar
